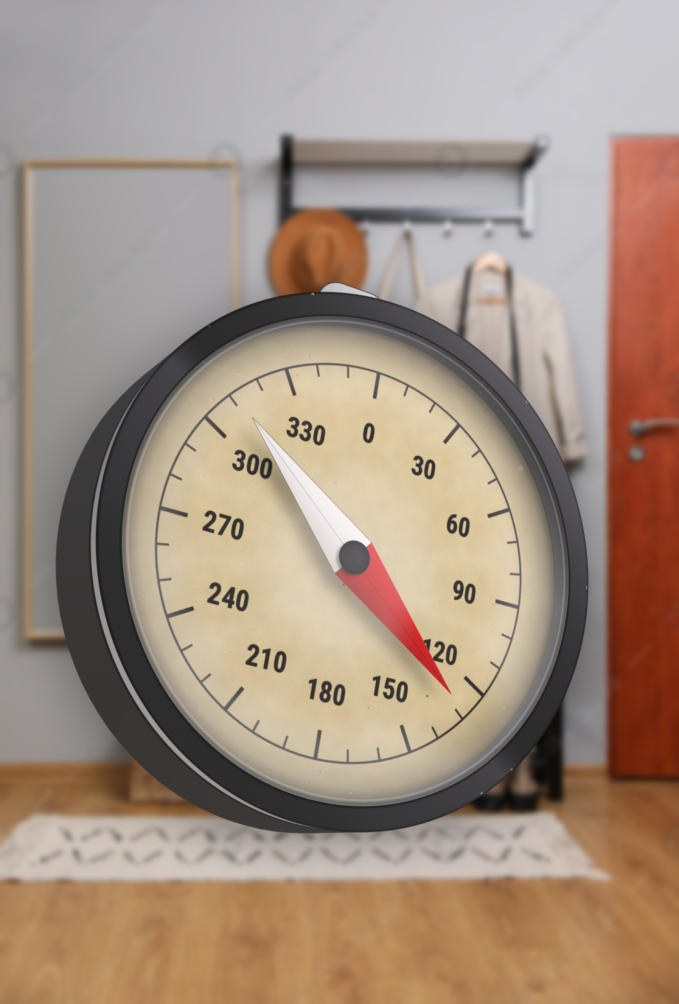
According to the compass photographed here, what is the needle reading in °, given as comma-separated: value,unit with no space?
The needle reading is 130,°
